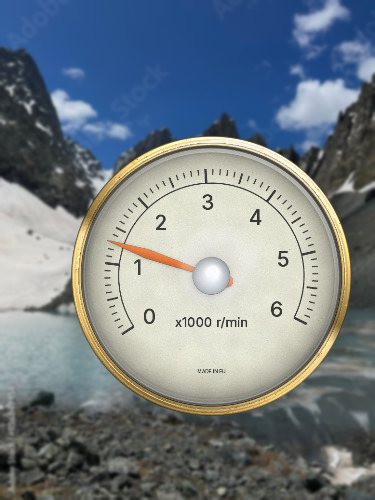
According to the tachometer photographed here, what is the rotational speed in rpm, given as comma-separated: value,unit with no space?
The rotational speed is 1300,rpm
